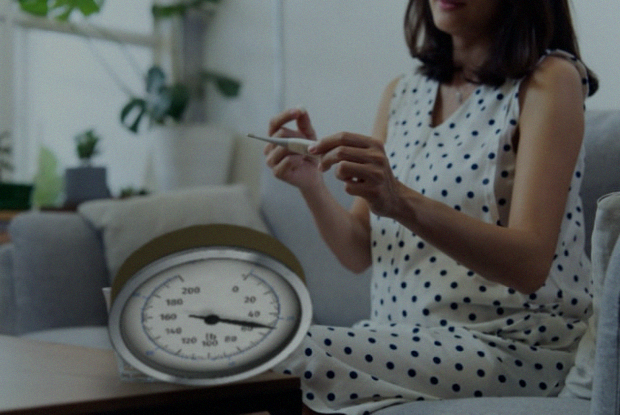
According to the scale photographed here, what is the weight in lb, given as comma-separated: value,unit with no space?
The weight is 50,lb
